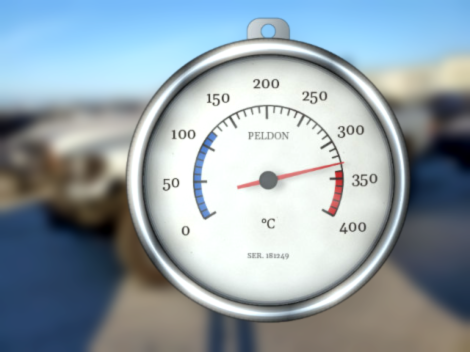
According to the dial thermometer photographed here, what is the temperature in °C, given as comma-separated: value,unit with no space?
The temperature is 330,°C
